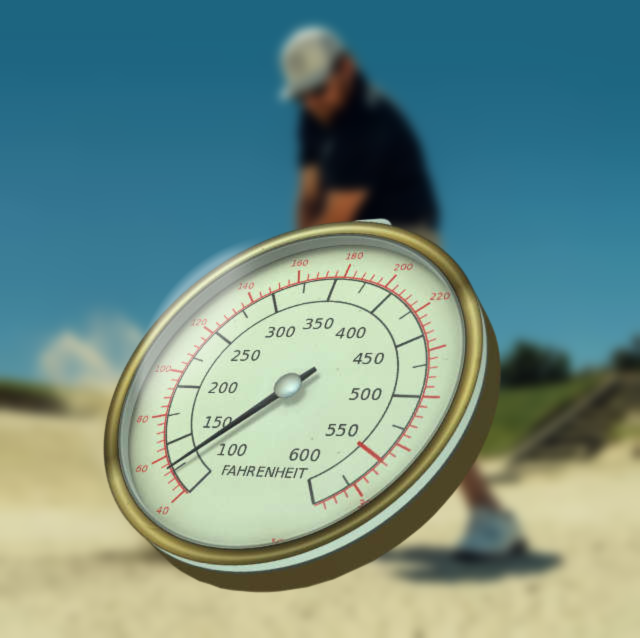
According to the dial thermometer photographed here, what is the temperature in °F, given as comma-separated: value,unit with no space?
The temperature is 125,°F
